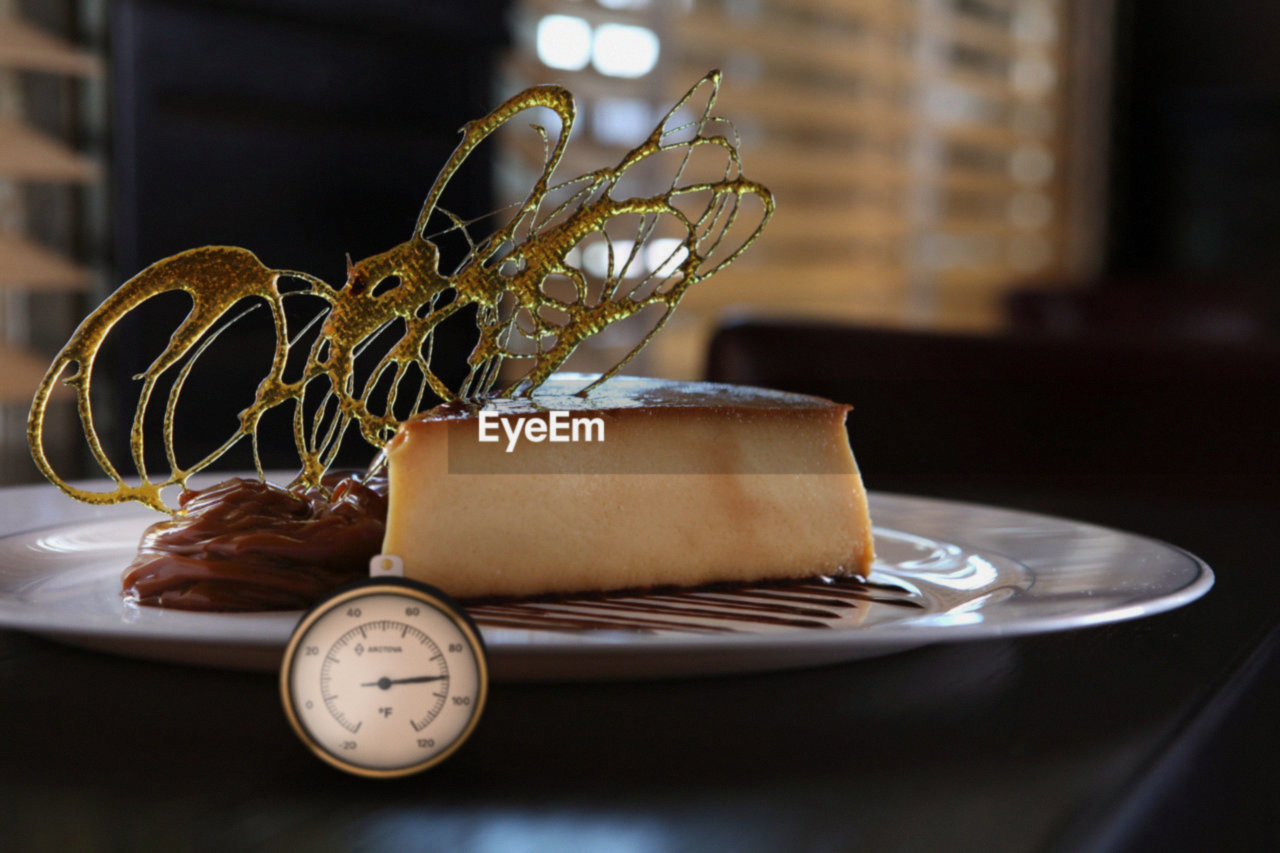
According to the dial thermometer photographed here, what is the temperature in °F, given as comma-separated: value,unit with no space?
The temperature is 90,°F
